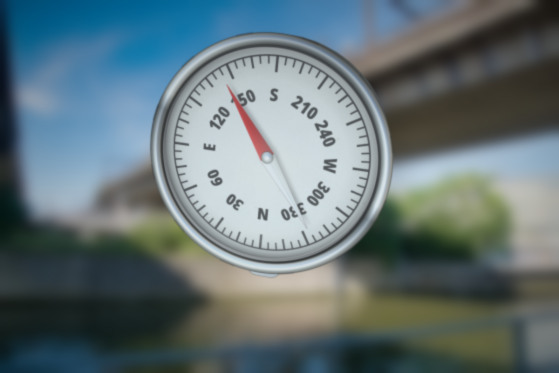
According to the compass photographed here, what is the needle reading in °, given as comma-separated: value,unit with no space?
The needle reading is 145,°
